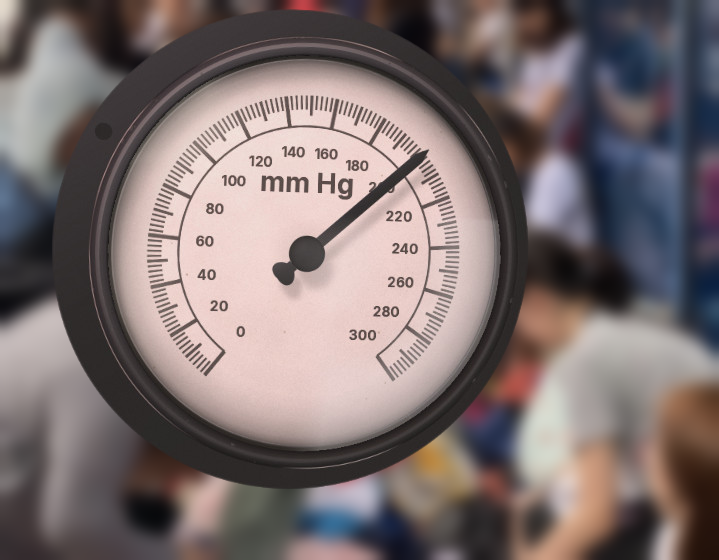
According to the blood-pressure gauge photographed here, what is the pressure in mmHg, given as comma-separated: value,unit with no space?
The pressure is 200,mmHg
